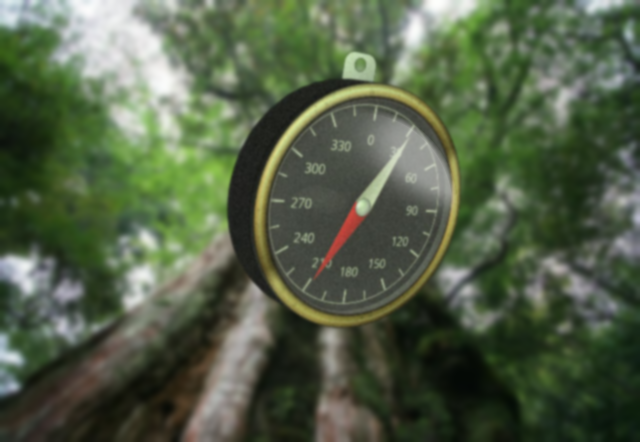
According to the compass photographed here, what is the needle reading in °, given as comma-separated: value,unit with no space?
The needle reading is 210,°
